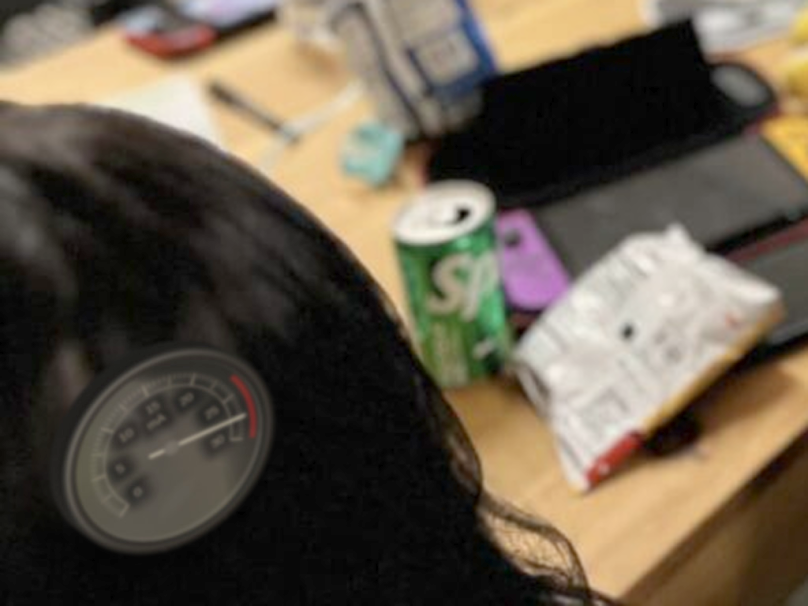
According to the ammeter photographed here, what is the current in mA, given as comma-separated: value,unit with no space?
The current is 27.5,mA
